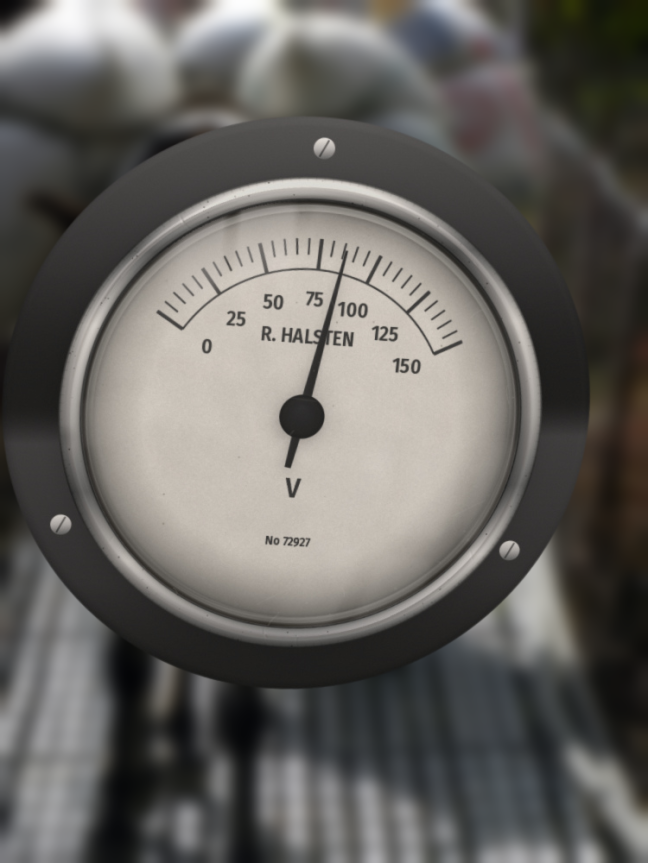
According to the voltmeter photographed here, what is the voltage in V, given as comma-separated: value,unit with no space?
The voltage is 85,V
